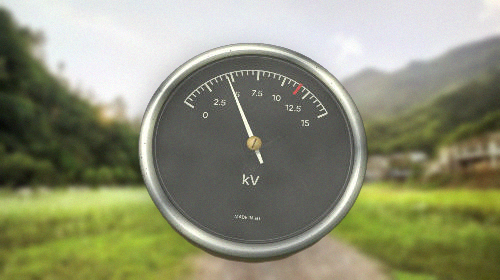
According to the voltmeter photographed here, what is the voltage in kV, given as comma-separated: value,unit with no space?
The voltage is 4.5,kV
